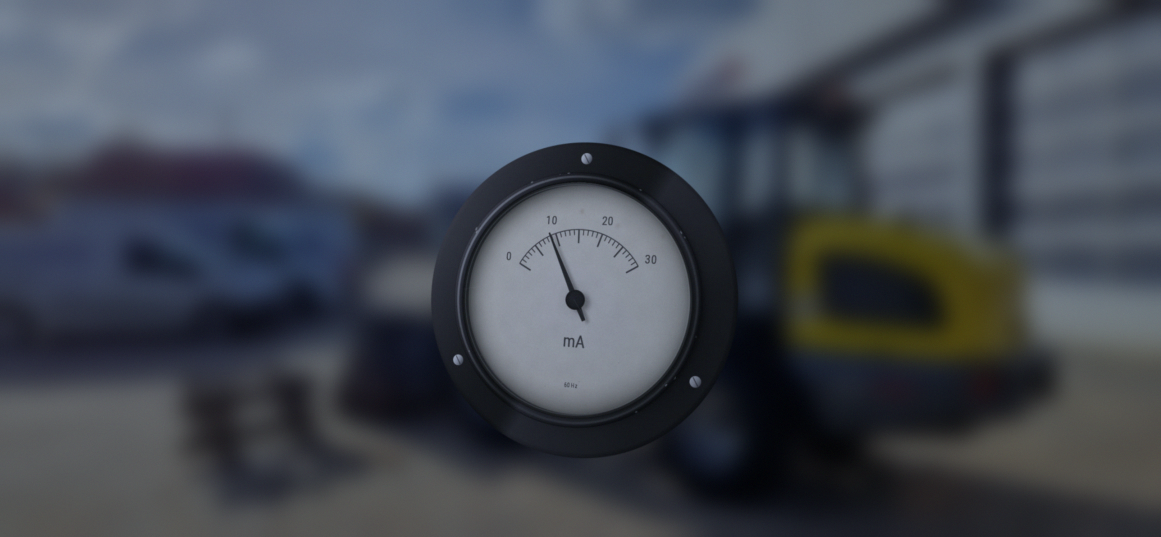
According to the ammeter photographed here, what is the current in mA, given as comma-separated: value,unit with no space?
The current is 9,mA
